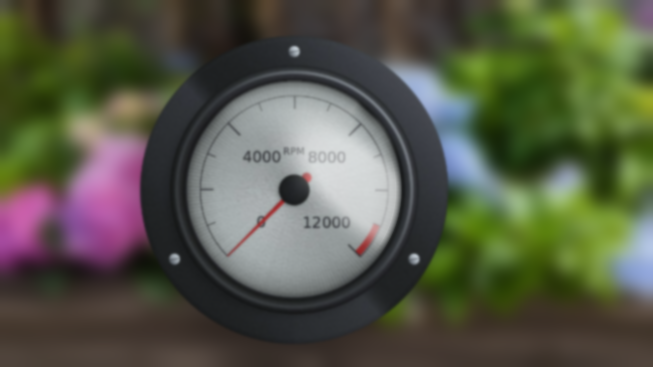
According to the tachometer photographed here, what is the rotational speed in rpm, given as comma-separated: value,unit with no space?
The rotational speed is 0,rpm
